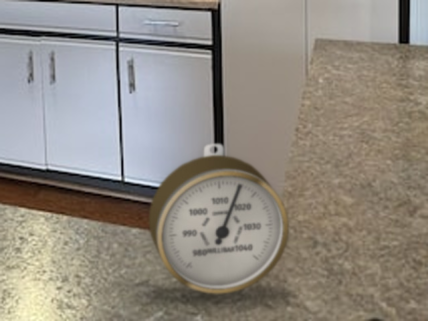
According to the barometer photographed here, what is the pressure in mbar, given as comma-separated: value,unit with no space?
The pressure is 1015,mbar
